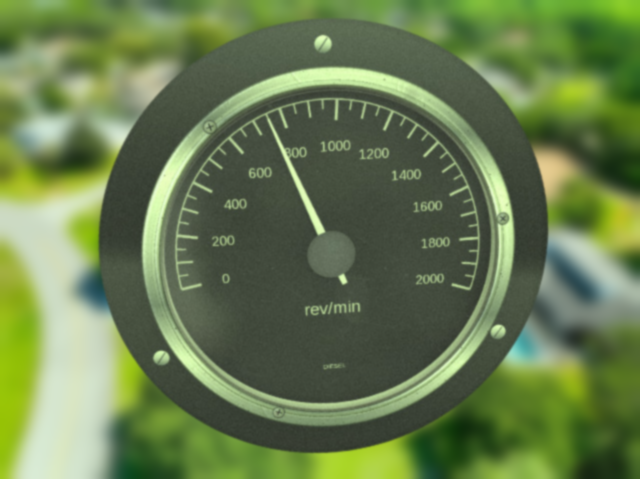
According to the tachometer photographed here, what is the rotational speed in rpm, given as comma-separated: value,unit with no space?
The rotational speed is 750,rpm
